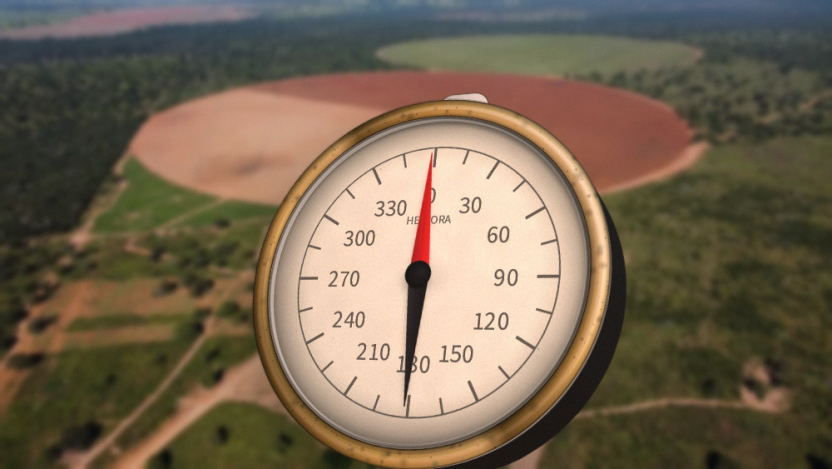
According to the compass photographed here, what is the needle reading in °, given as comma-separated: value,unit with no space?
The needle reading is 0,°
